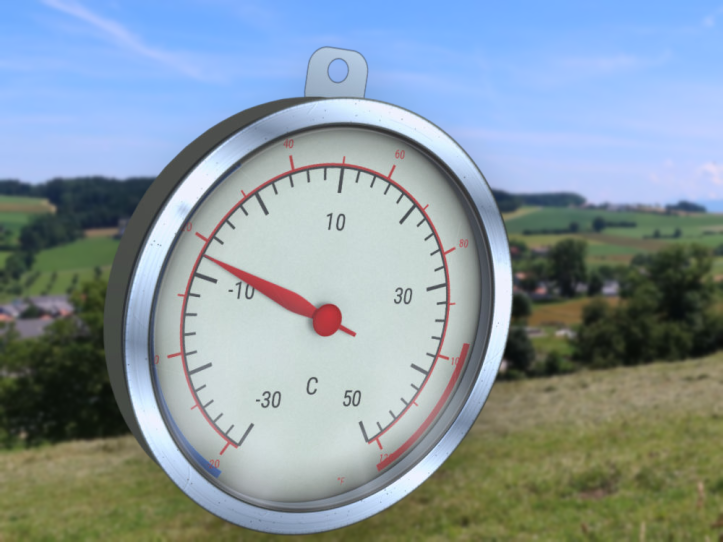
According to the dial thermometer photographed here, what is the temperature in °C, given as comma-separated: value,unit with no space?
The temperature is -8,°C
